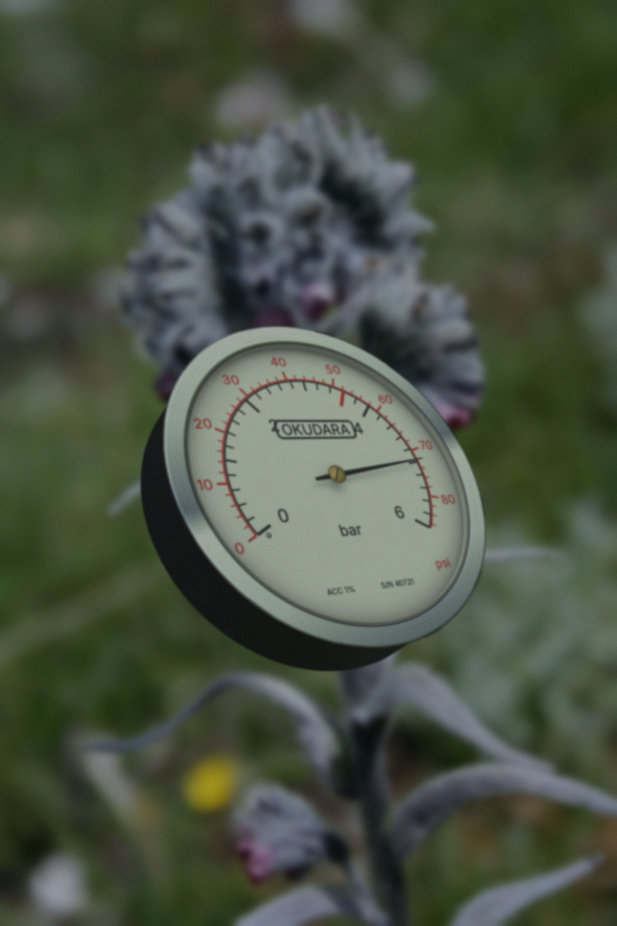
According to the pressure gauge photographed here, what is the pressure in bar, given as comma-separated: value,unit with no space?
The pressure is 5,bar
